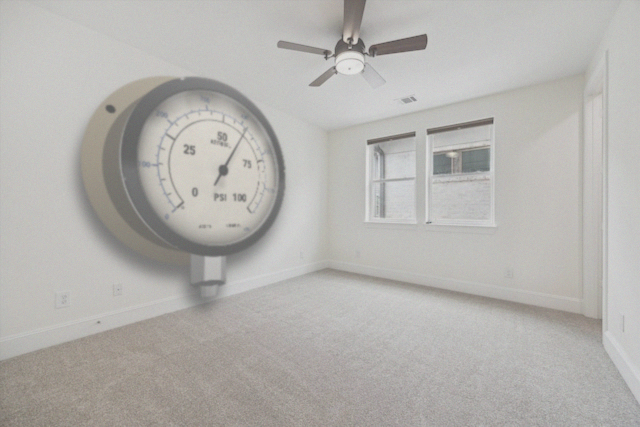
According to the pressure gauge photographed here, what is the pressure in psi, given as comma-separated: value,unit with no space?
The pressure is 60,psi
